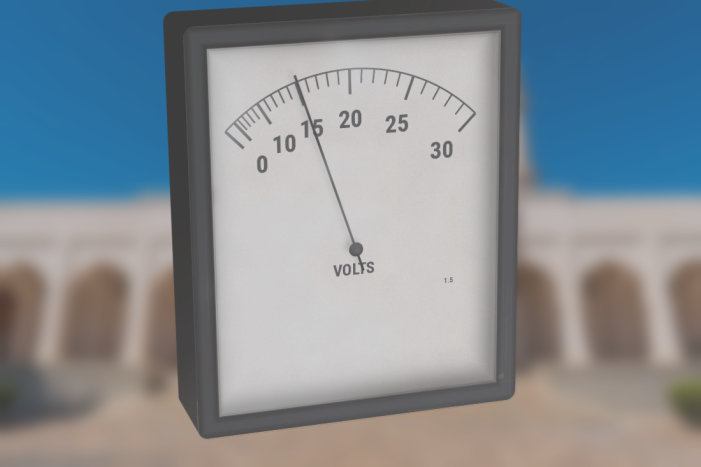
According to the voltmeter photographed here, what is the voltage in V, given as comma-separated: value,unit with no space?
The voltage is 15,V
